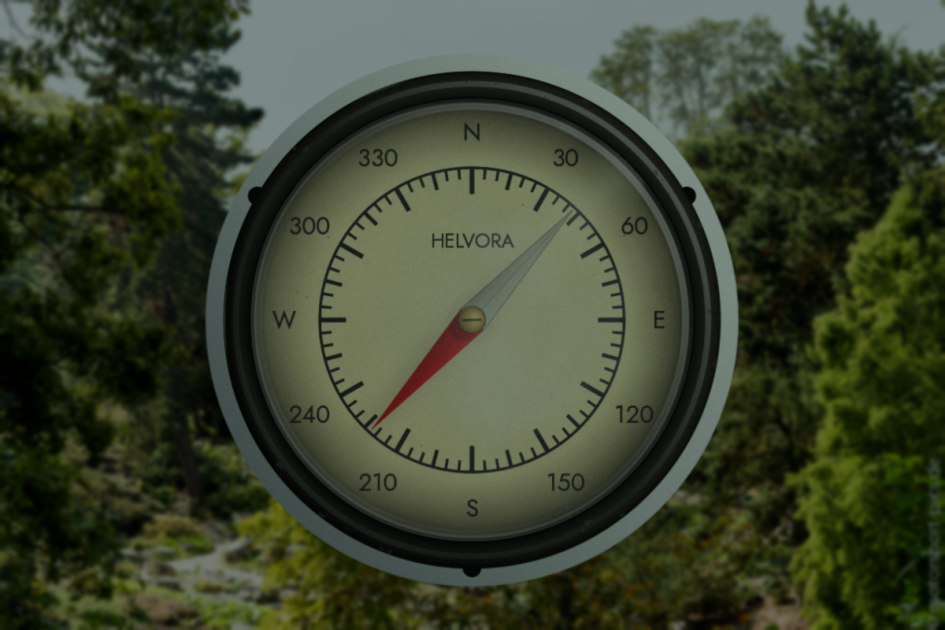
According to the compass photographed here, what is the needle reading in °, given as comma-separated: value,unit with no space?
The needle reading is 222.5,°
